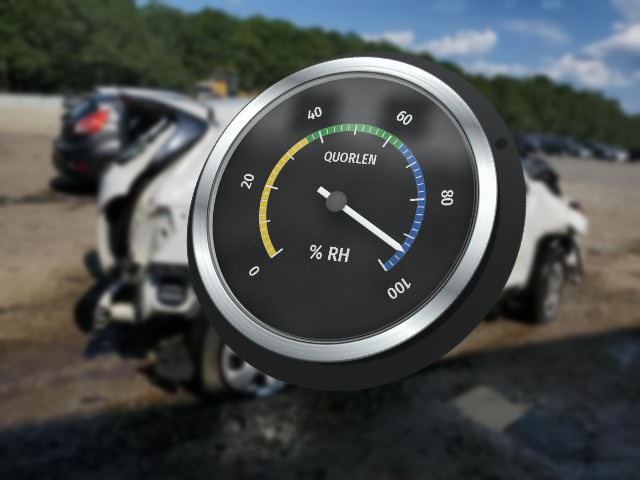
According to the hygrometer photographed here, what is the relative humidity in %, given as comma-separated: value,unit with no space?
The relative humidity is 94,%
